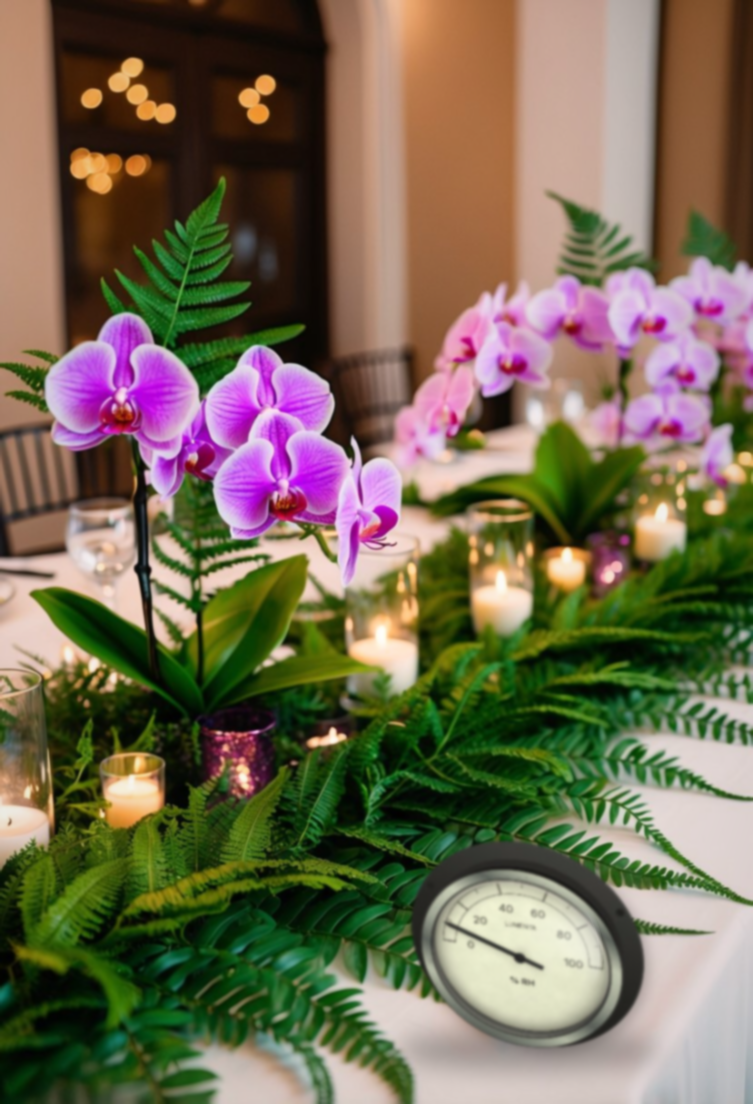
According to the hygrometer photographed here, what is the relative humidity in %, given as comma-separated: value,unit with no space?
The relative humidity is 10,%
